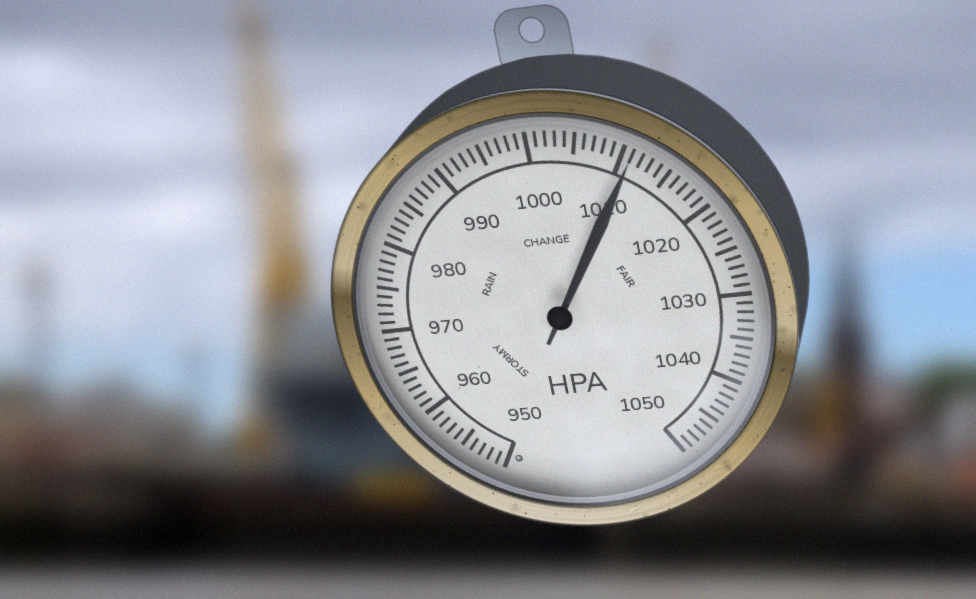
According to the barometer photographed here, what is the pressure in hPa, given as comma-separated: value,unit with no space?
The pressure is 1011,hPa
